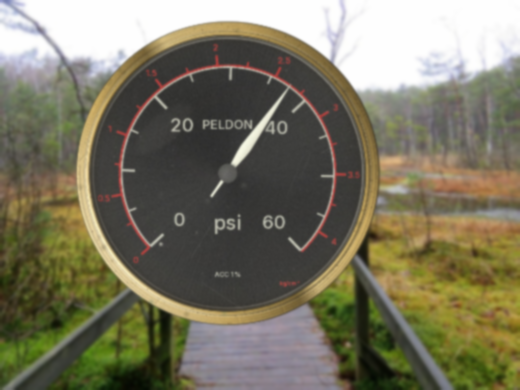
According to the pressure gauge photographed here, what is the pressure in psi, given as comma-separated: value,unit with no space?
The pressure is 37.5,psi
